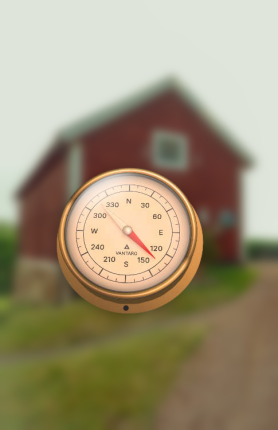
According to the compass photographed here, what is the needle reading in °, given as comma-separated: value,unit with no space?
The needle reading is 135,°
